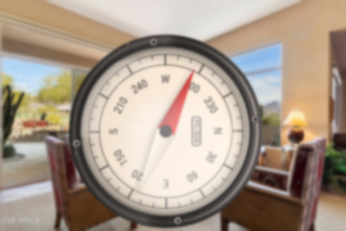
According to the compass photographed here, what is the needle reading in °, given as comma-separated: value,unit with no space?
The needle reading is 295,°
